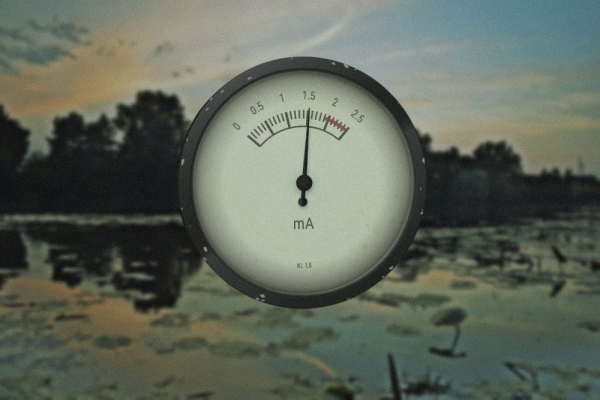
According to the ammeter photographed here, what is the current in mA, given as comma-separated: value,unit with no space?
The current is 1.5,mA
